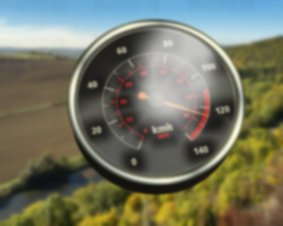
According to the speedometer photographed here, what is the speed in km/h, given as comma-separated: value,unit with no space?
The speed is 125,km/h
